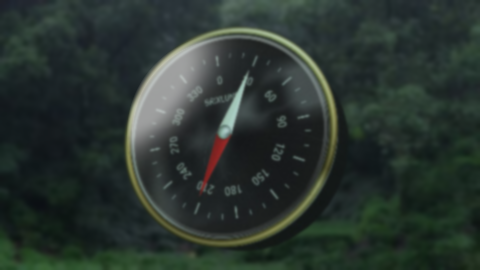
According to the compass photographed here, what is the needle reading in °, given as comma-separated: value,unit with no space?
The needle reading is 210,°
